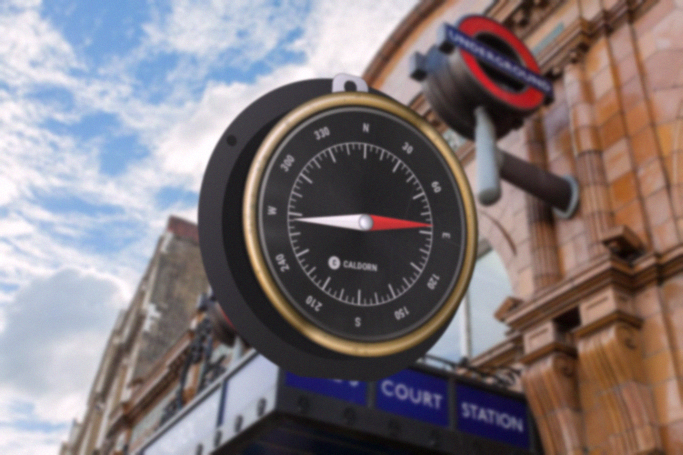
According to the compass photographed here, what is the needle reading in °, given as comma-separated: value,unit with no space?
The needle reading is 85,°
